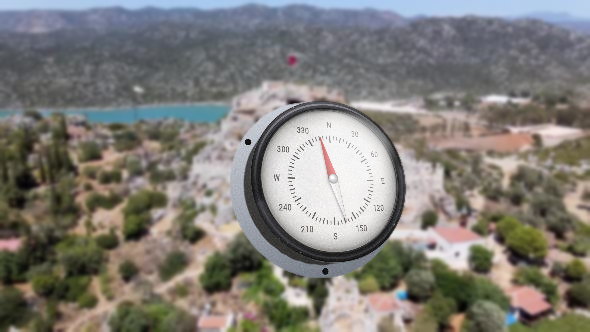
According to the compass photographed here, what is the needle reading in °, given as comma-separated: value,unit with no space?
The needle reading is 345,°
